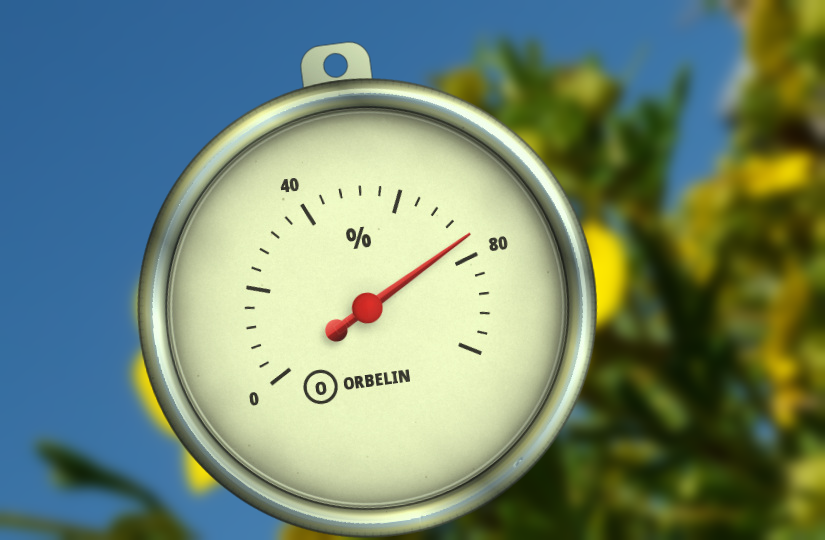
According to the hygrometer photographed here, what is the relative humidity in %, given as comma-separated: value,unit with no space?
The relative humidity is 76,%
